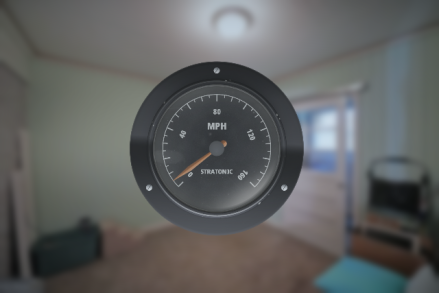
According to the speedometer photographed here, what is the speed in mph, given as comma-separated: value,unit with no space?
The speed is 5,mph
